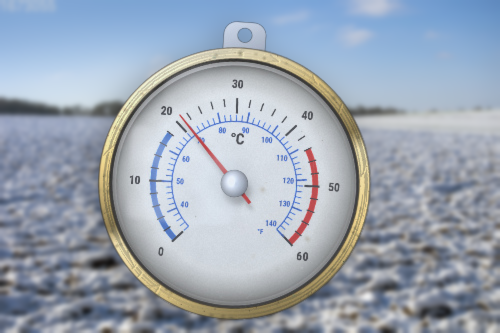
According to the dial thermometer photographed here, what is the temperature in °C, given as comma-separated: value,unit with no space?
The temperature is 21,°C
